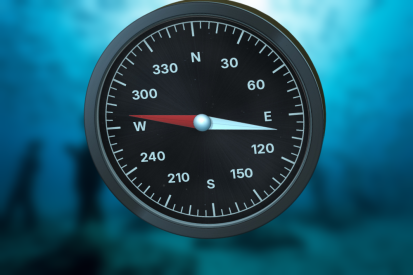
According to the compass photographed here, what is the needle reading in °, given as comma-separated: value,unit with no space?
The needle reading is 280,°
